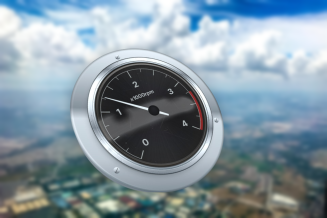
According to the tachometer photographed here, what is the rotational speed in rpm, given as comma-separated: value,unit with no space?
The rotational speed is 1250,rpm
